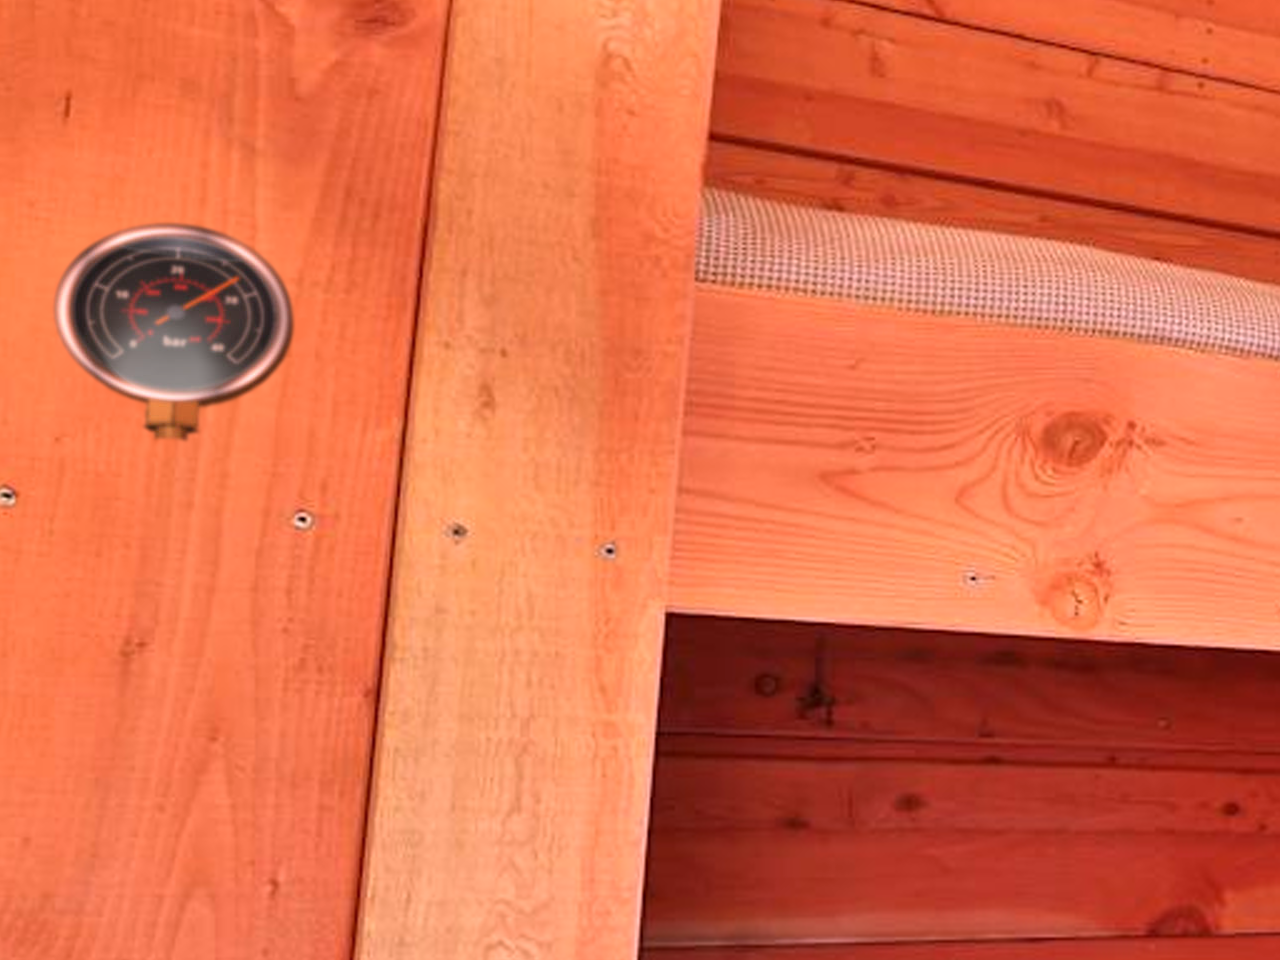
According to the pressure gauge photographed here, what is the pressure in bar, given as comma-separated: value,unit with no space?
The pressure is 27.5,bar
